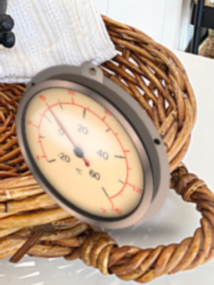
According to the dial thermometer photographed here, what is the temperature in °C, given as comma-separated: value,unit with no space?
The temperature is 5,°C
